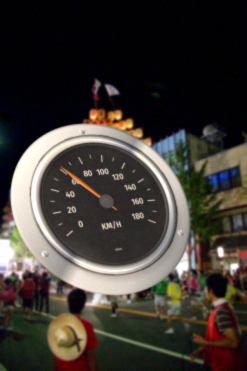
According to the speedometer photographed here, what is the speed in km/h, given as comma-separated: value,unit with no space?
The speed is 60,km/h
